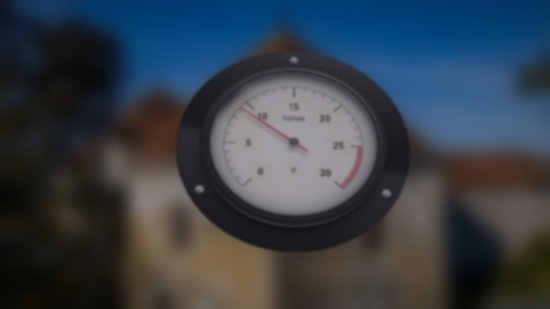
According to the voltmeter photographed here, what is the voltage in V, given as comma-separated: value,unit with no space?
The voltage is 9,V
